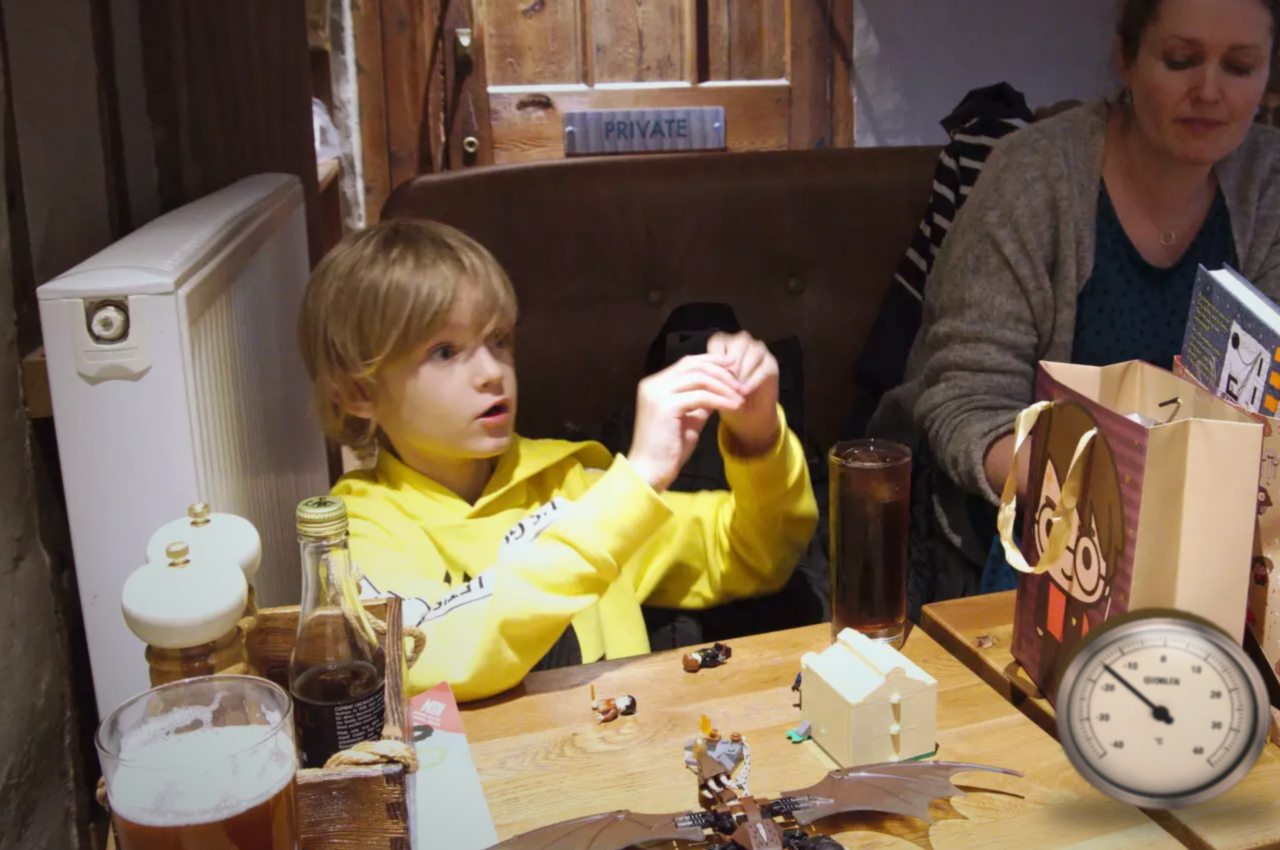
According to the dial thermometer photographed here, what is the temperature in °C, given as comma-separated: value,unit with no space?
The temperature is -15,°C
